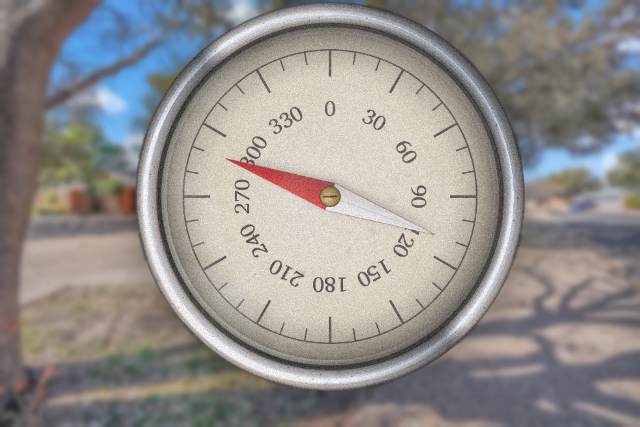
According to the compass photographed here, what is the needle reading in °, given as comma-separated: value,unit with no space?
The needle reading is 290,°
